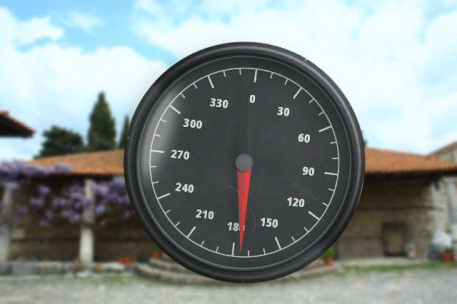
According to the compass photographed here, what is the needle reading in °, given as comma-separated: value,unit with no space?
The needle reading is 175,°
